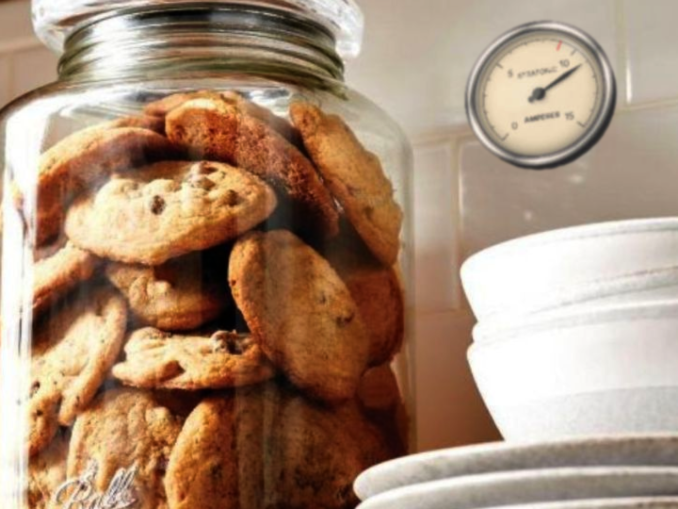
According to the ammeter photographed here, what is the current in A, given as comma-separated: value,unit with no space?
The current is 11,A
